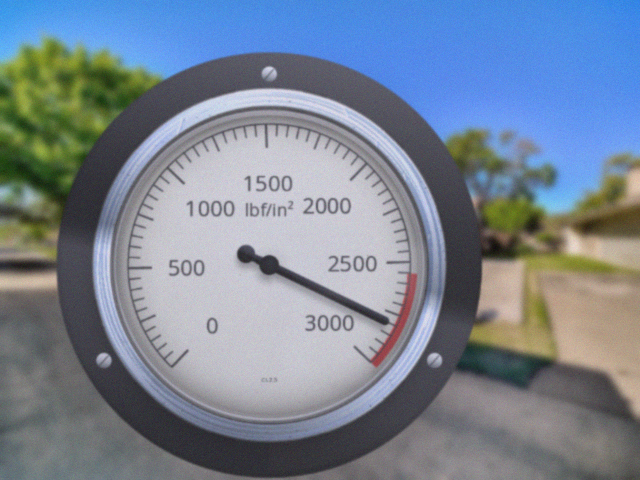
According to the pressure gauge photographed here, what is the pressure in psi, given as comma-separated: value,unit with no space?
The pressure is 2800,psi
